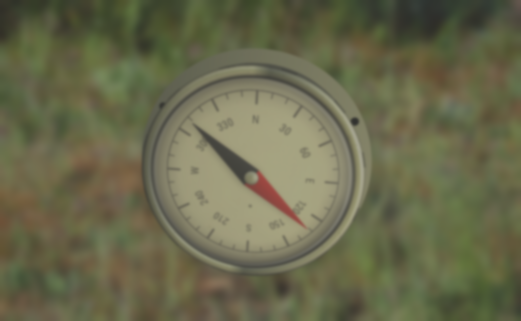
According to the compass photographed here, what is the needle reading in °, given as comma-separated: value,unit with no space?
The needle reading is 130,°
